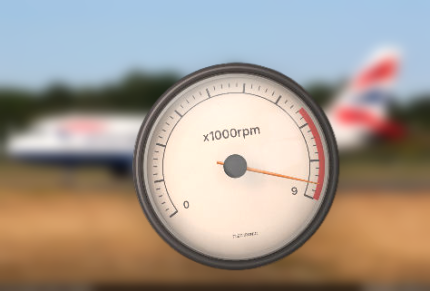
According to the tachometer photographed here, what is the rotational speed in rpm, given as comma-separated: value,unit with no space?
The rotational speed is 8600,rpm
